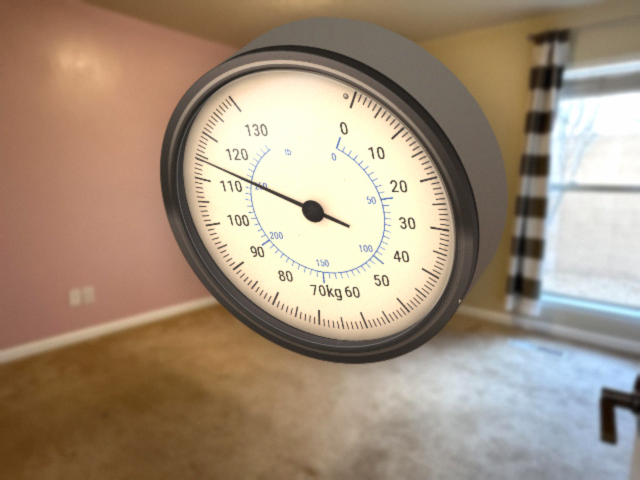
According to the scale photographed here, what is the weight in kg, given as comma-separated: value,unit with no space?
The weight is 115,kg
